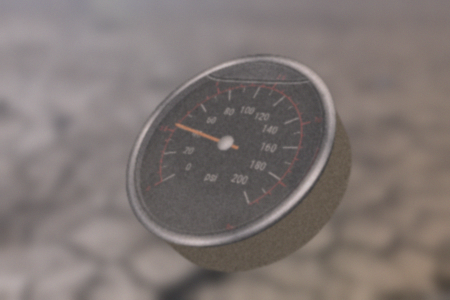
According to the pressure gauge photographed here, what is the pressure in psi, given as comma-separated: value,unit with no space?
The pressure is 40,psi
